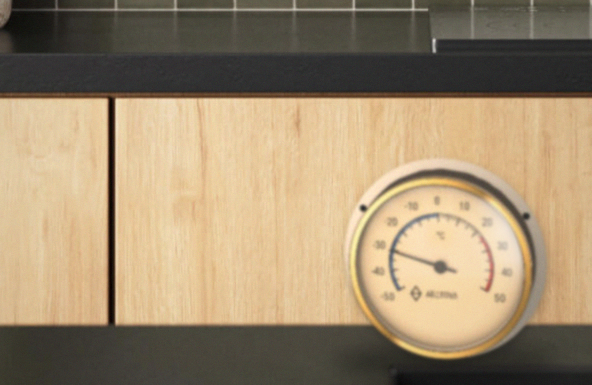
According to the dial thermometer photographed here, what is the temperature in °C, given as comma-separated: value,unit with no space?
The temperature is -30,°C
